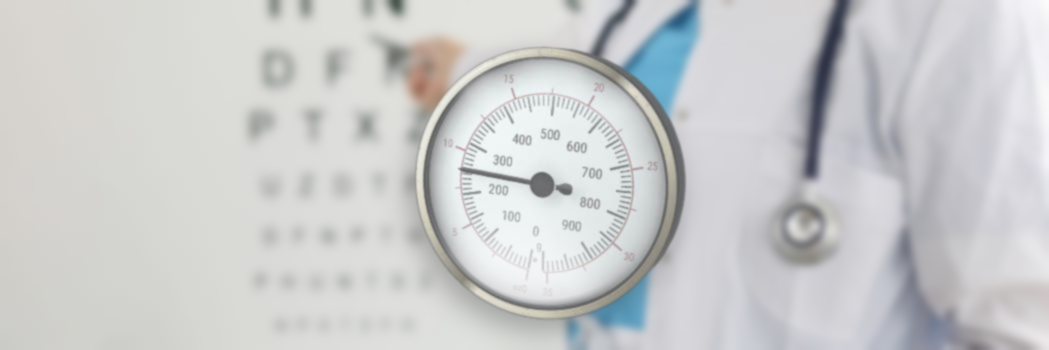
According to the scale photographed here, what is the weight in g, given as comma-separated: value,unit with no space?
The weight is 250,g
